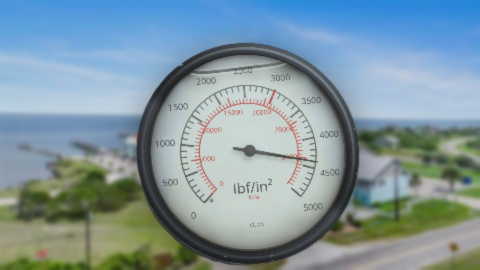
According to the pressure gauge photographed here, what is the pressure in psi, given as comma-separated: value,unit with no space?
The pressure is 4400,psi
